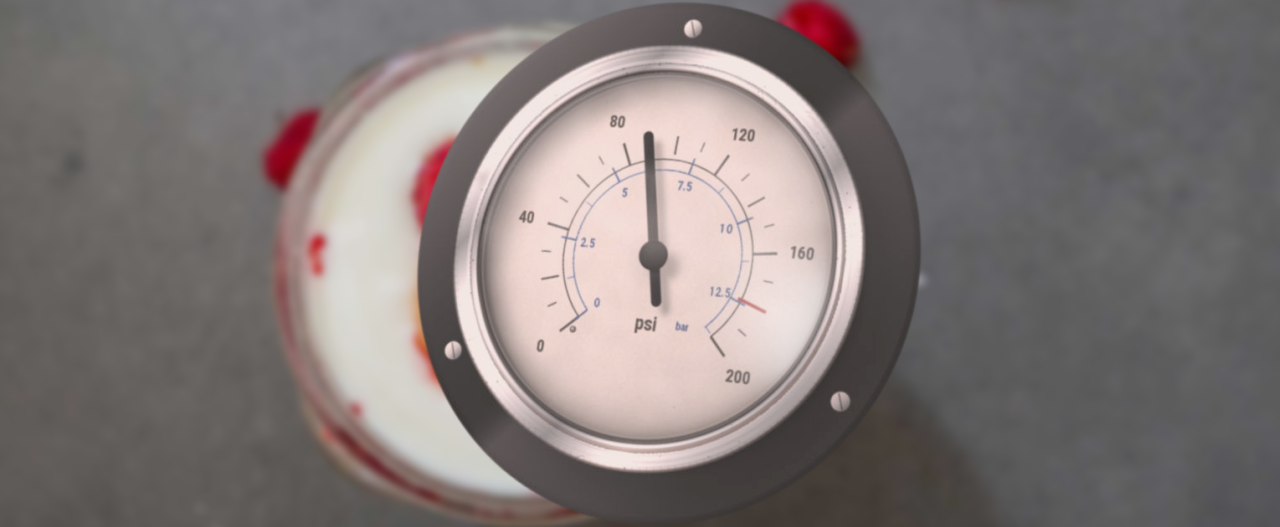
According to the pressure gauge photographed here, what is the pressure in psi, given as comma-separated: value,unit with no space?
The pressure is 90,psi
